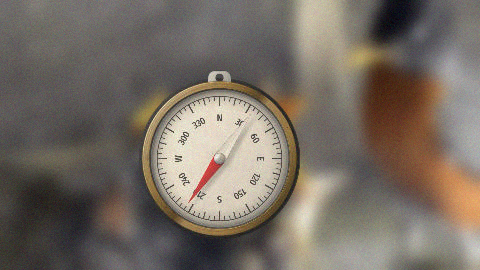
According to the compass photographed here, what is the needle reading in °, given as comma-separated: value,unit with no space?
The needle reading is 215,°
